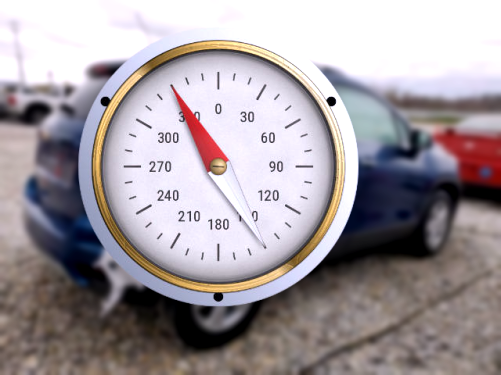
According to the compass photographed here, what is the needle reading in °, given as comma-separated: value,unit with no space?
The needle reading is 330,°
